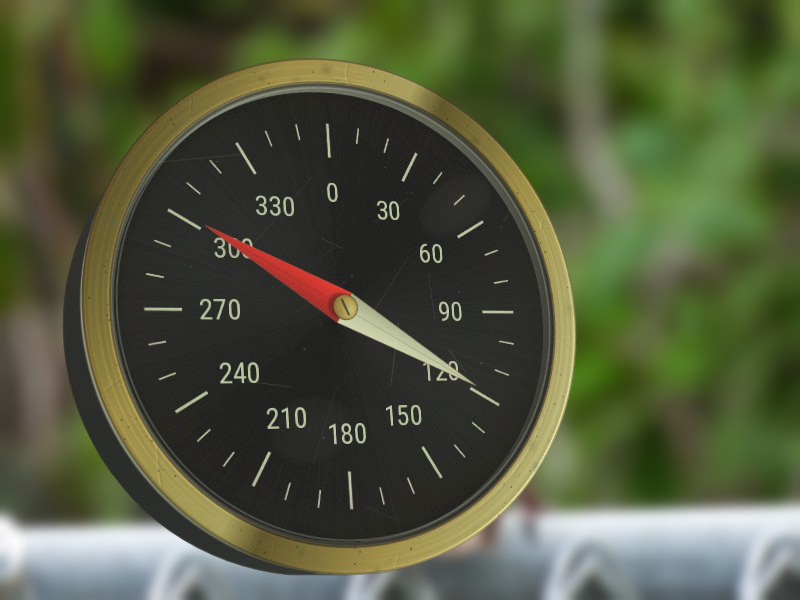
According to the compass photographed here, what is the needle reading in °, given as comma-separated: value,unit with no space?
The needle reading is 300,°
